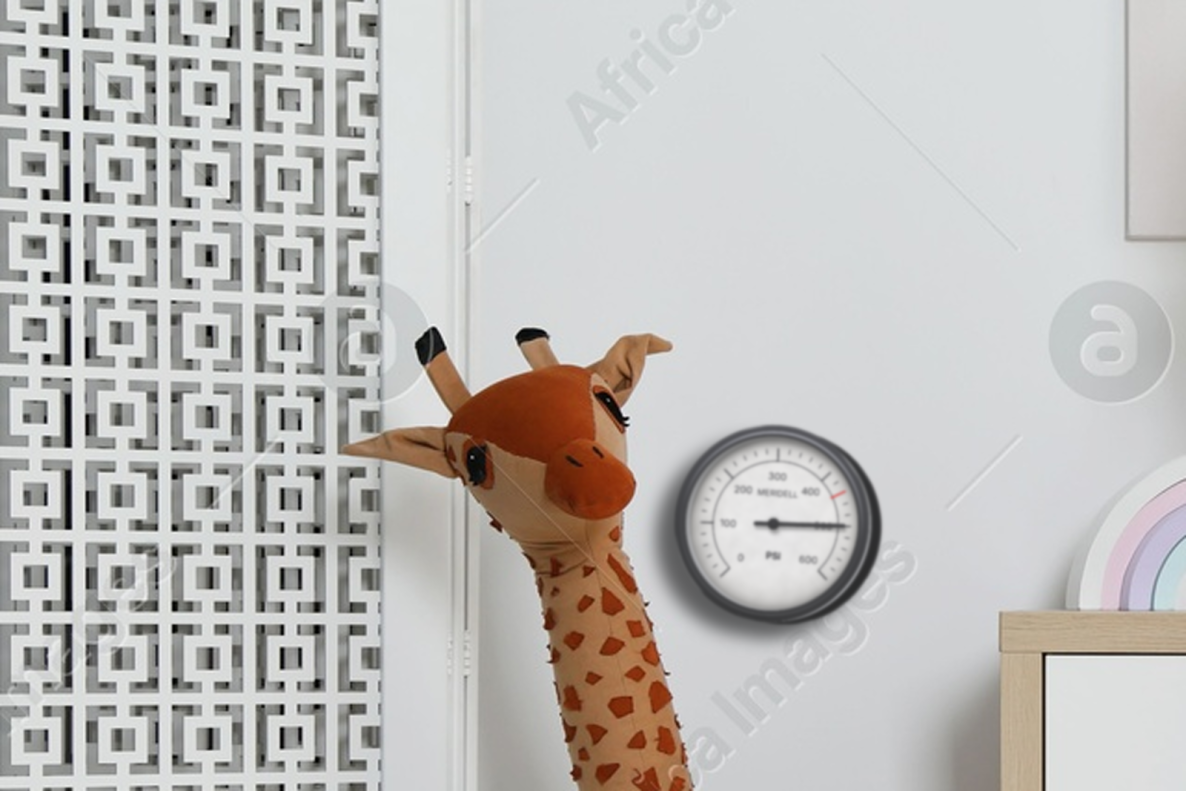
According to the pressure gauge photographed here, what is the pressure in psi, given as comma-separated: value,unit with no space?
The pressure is 500,psi
